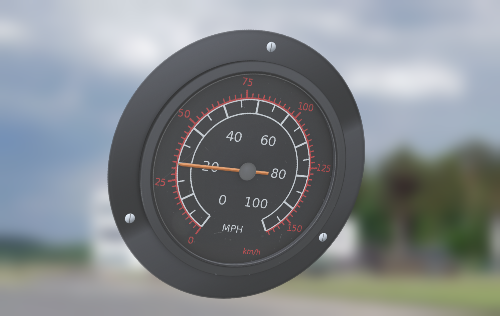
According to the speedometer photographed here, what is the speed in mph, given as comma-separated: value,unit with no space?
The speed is 20,mph
